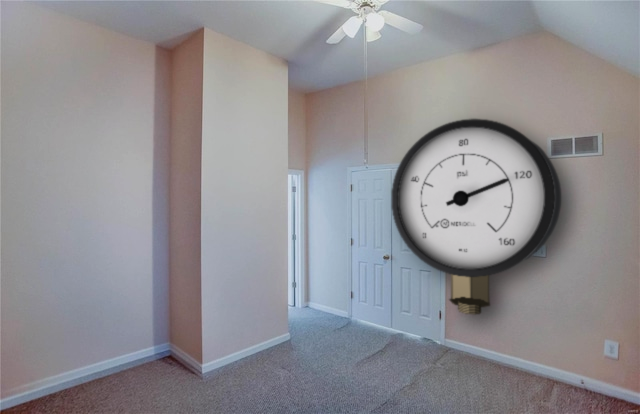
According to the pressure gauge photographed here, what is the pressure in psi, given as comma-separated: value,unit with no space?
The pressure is 120,psi
